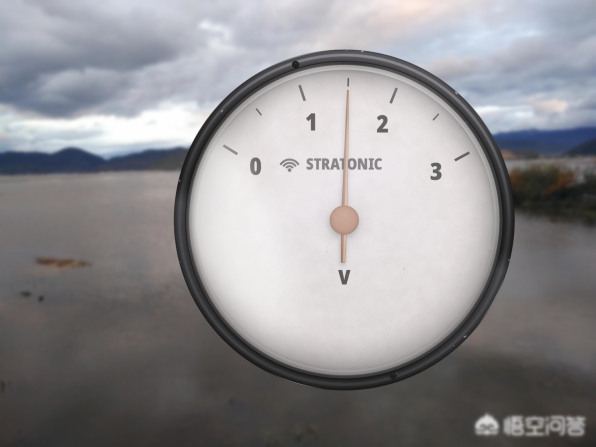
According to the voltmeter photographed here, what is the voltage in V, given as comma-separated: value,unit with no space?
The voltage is 1.5,V
